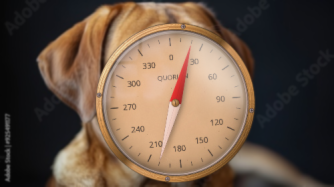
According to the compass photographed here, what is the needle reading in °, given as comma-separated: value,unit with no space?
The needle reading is 20,°
